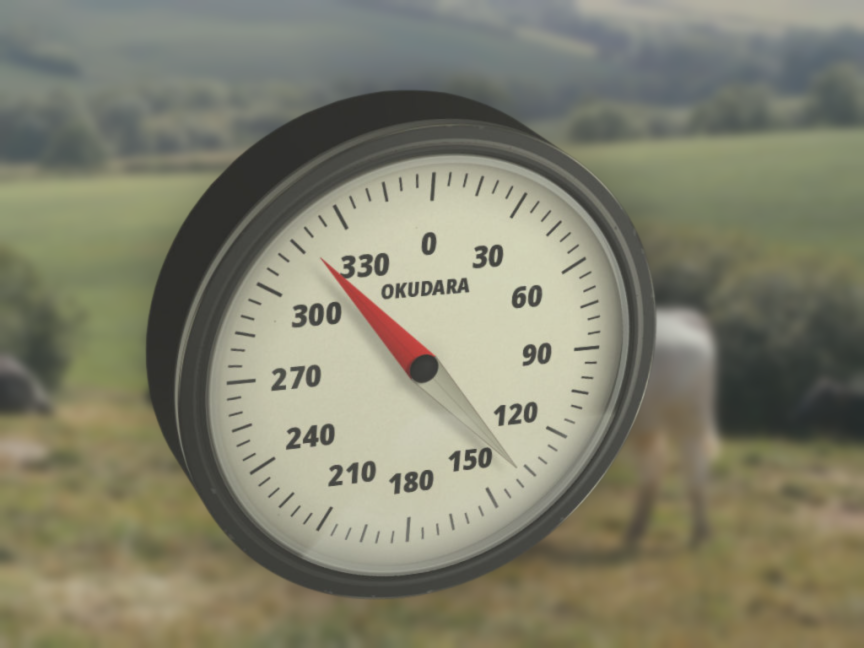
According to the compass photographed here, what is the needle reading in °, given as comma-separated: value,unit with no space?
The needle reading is 317.5,°
